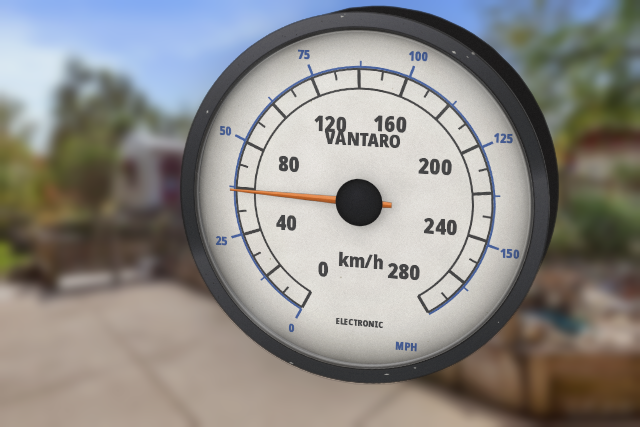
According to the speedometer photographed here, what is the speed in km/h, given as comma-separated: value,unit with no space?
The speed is 60,km/h
